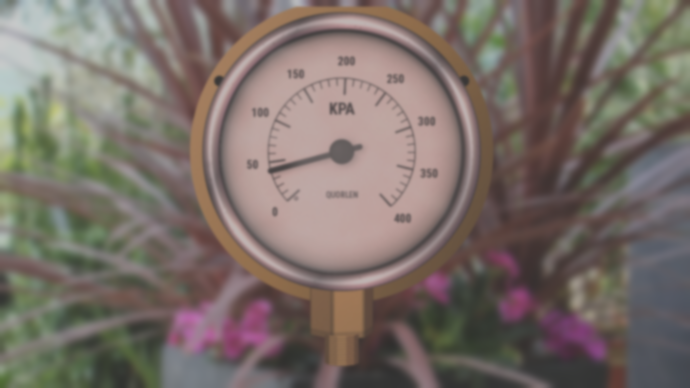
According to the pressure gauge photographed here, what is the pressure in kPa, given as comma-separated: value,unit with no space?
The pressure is 40,kPa
